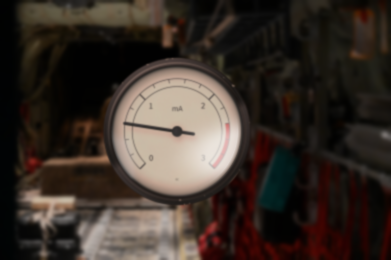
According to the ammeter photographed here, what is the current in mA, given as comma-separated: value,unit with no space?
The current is 0.6,mA
